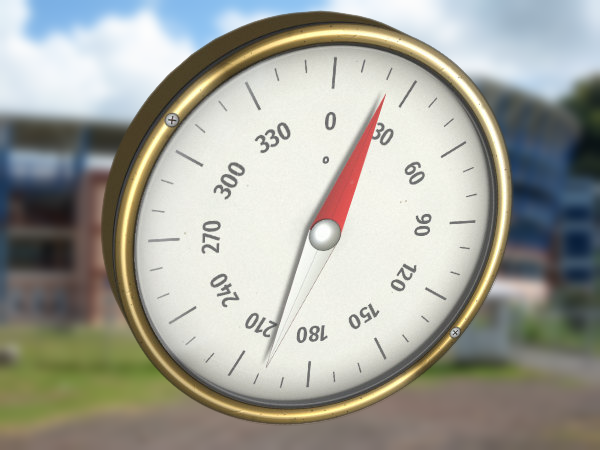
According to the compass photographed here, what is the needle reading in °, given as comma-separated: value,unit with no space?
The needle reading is 20,°
